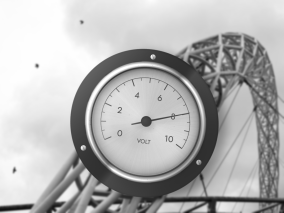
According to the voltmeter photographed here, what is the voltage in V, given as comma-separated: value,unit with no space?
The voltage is 8,V
